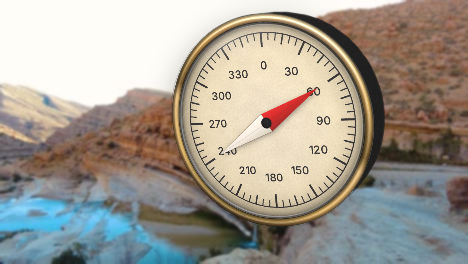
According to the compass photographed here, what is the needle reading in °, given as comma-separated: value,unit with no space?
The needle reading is 60,°
